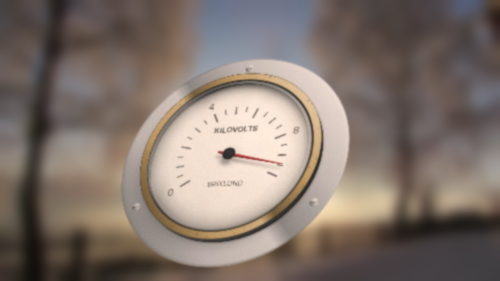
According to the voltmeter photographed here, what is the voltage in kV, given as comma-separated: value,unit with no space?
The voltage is 9.5,kV
